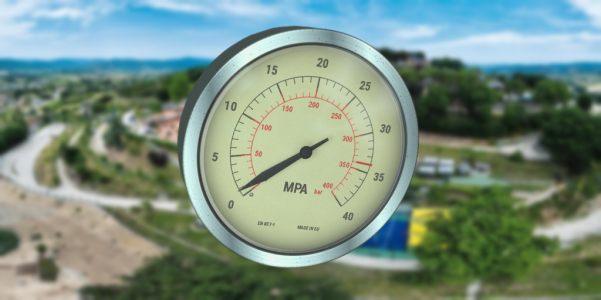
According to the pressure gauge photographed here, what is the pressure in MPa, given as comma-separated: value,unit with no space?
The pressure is 1,MPa
